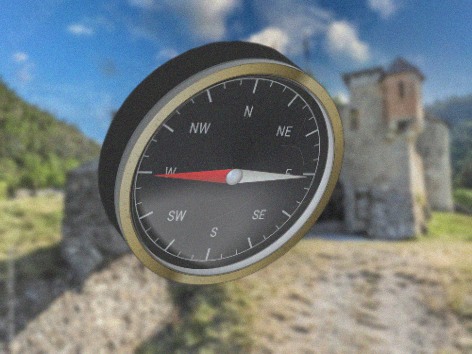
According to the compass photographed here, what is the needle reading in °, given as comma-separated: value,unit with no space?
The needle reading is 270,°
